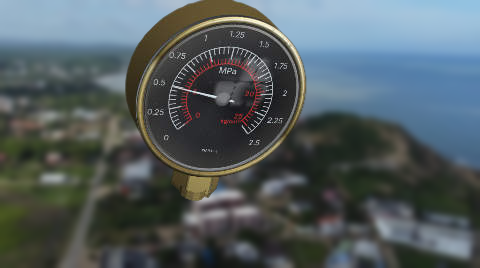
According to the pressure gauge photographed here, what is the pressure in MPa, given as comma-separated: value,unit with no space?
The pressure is 0.5,MPa
